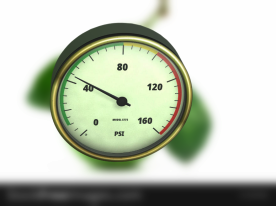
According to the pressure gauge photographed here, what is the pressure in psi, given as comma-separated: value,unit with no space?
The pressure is 45,psi
